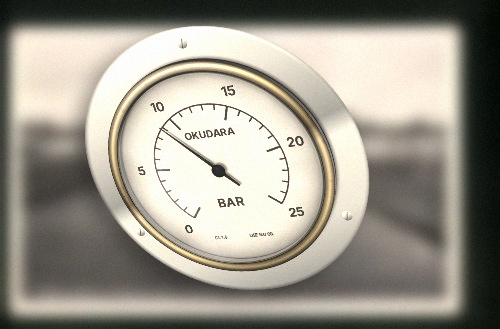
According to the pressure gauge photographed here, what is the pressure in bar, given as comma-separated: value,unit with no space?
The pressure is 9,bar
